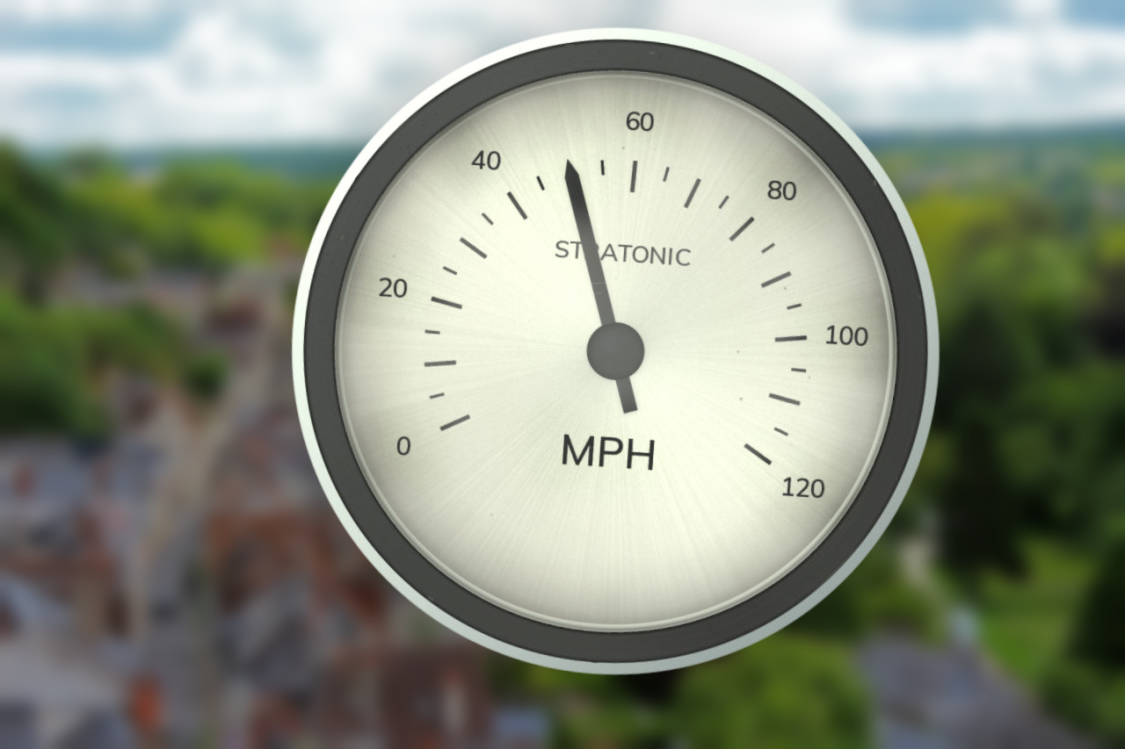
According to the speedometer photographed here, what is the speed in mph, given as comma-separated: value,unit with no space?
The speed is 50,mph
